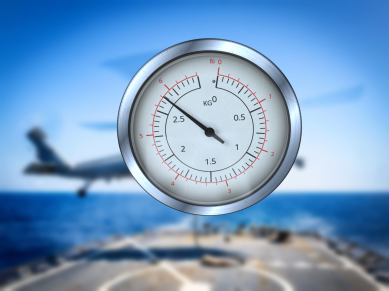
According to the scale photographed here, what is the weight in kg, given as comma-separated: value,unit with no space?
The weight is 2.65,kg
